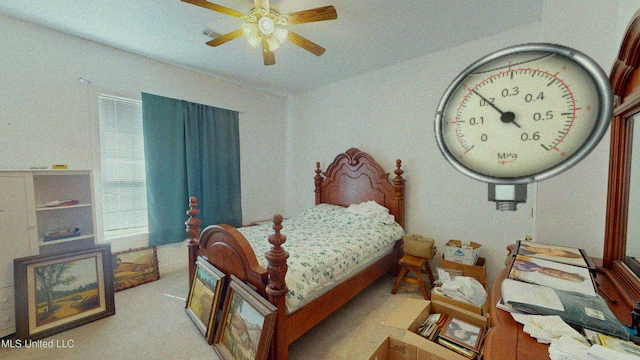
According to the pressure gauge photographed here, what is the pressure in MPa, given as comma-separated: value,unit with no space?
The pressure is 0.2,MPa
